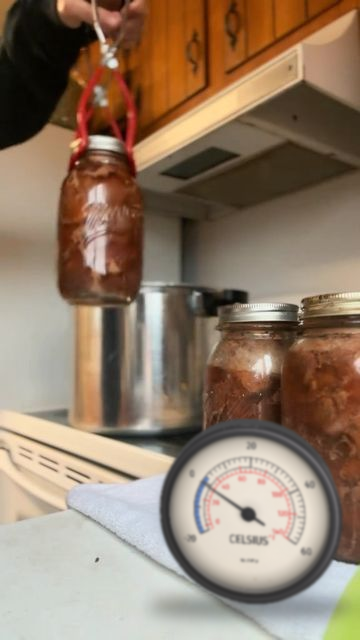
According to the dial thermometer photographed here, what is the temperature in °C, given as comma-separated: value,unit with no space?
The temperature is 0,°C
